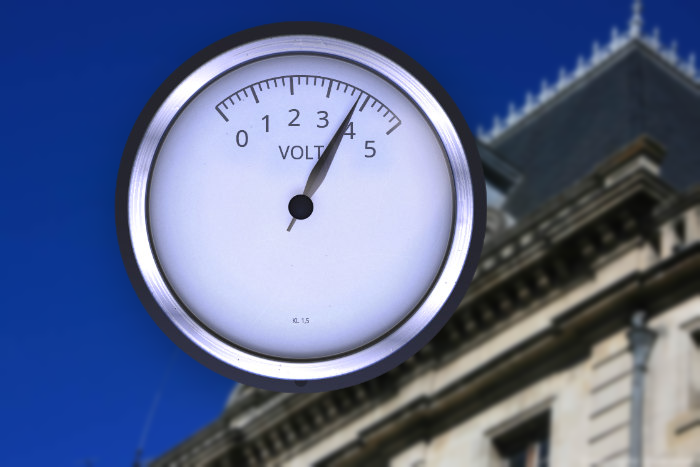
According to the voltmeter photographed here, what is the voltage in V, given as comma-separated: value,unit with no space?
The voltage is 3.8,V
